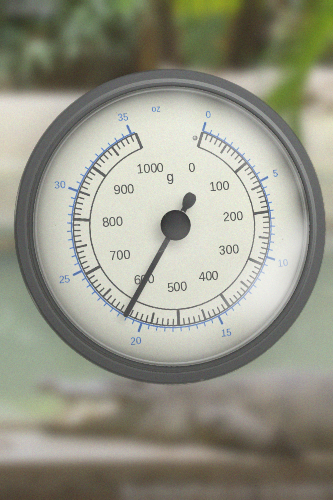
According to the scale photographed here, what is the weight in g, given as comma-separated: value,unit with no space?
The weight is 600,g
